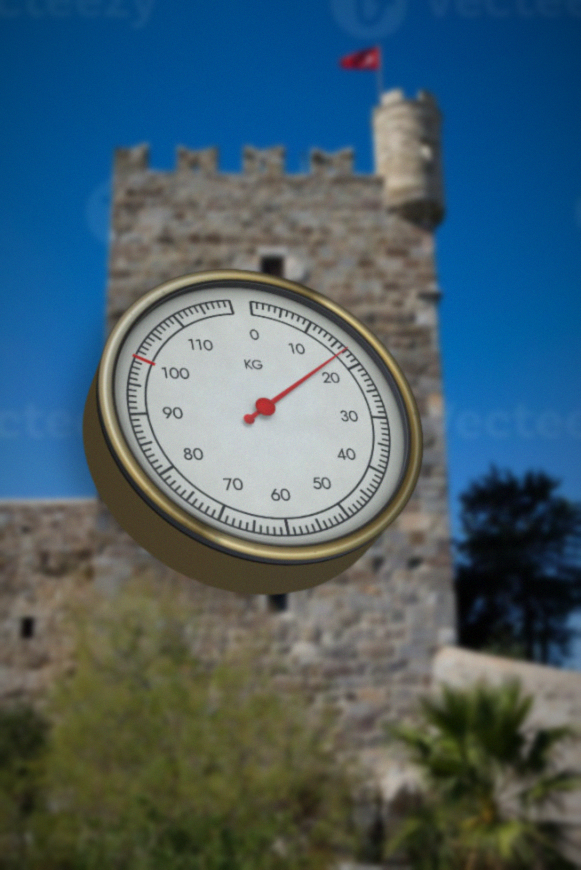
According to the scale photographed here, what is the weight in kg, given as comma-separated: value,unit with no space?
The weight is 17,kg
